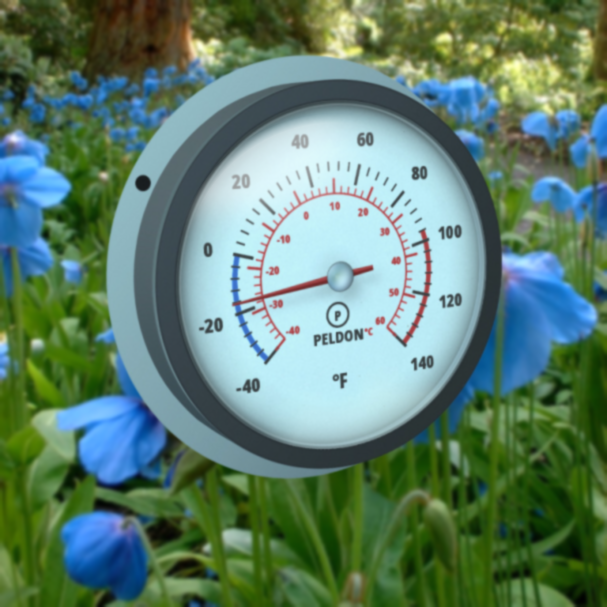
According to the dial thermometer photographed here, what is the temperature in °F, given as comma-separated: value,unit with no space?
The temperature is -16,°F
